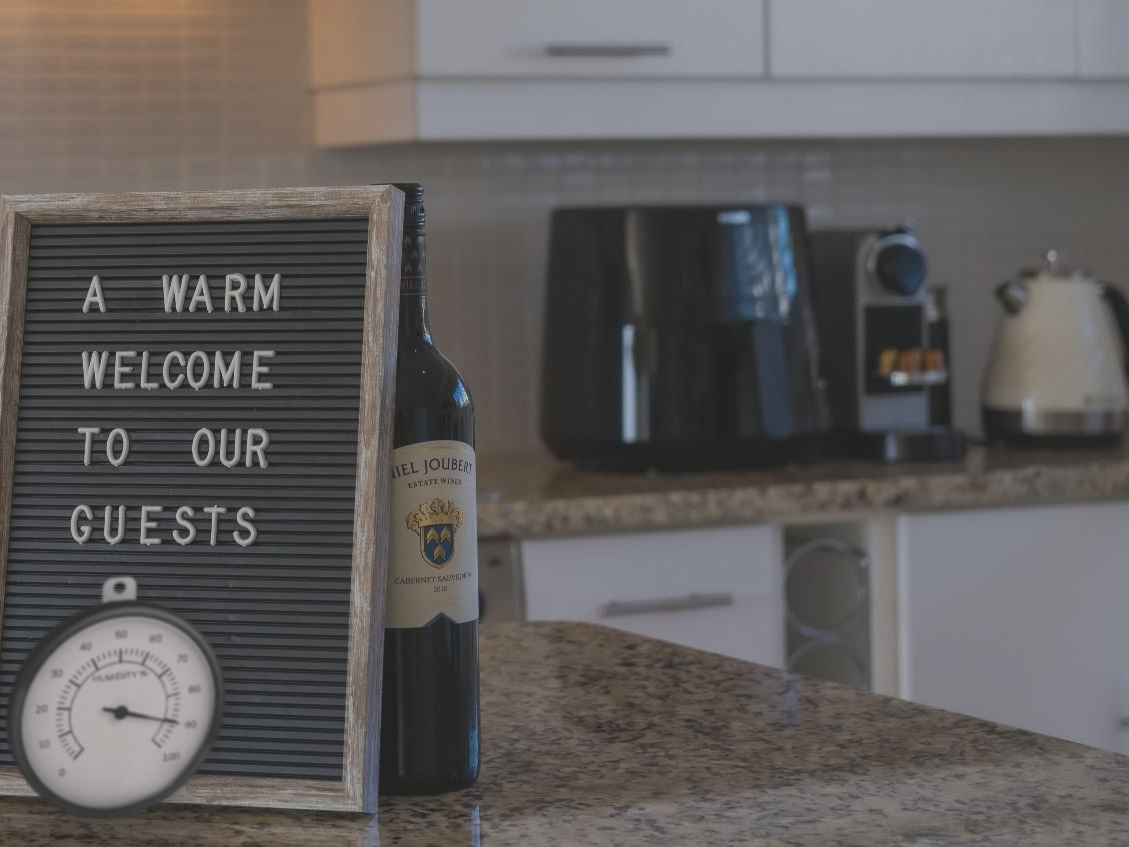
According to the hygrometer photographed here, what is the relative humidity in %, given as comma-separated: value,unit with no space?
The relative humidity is 90,%
